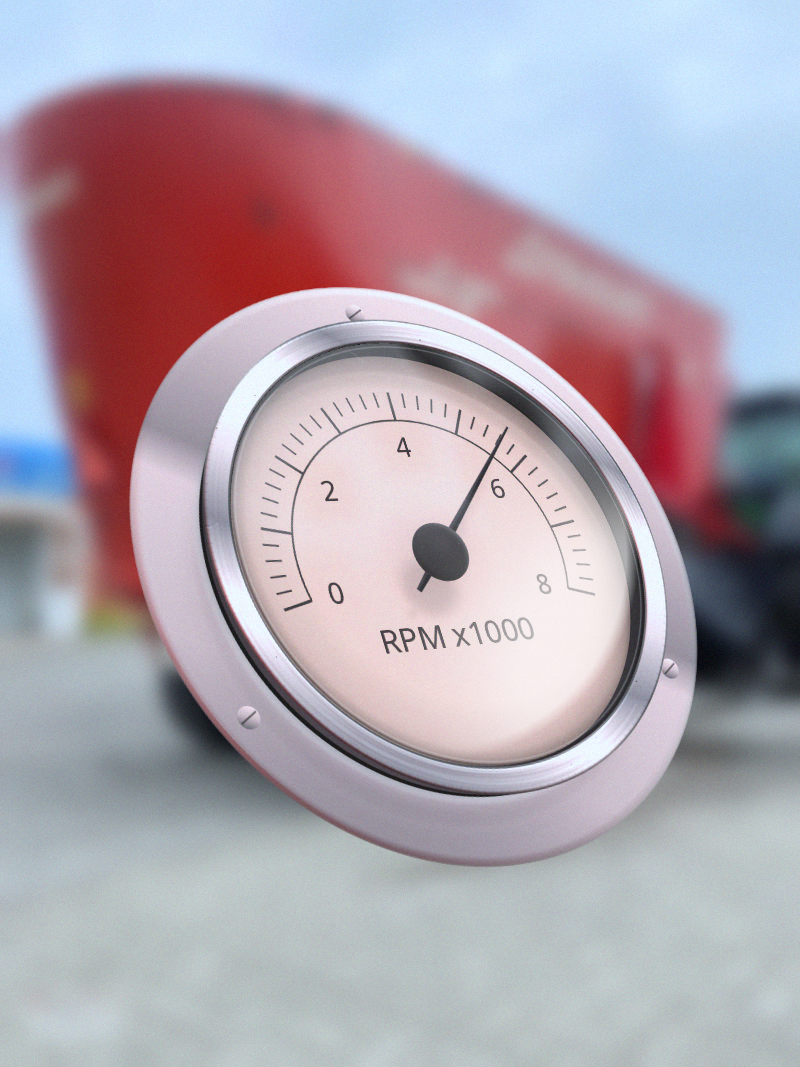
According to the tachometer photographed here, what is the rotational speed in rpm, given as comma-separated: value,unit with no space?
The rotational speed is 5600,rpm
